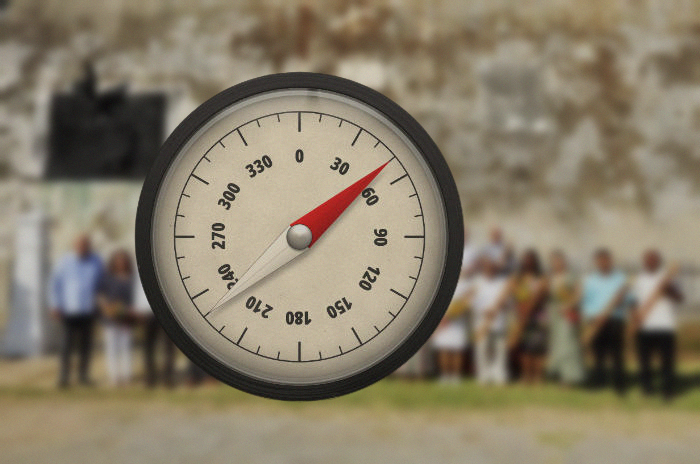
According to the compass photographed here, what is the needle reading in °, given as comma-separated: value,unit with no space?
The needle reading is 50,°
